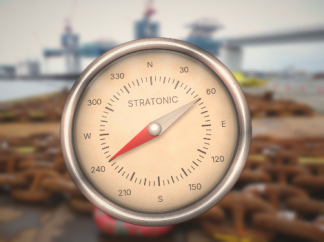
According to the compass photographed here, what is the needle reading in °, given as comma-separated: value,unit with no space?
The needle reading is 240,°
